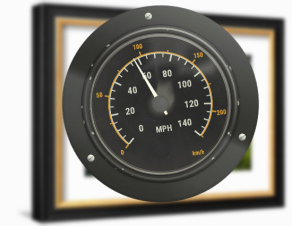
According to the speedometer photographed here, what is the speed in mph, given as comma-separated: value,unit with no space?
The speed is 57.5,mph
